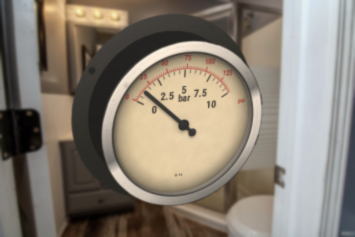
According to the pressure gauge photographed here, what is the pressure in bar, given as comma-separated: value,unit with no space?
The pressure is 1,bar
